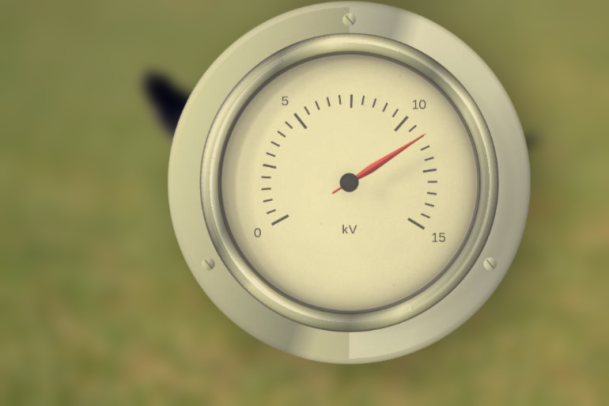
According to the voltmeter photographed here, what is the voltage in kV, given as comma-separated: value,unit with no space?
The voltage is 11,kV
